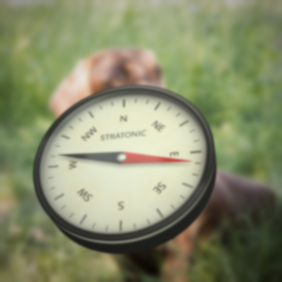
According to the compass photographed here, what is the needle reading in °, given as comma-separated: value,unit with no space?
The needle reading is 100,°
